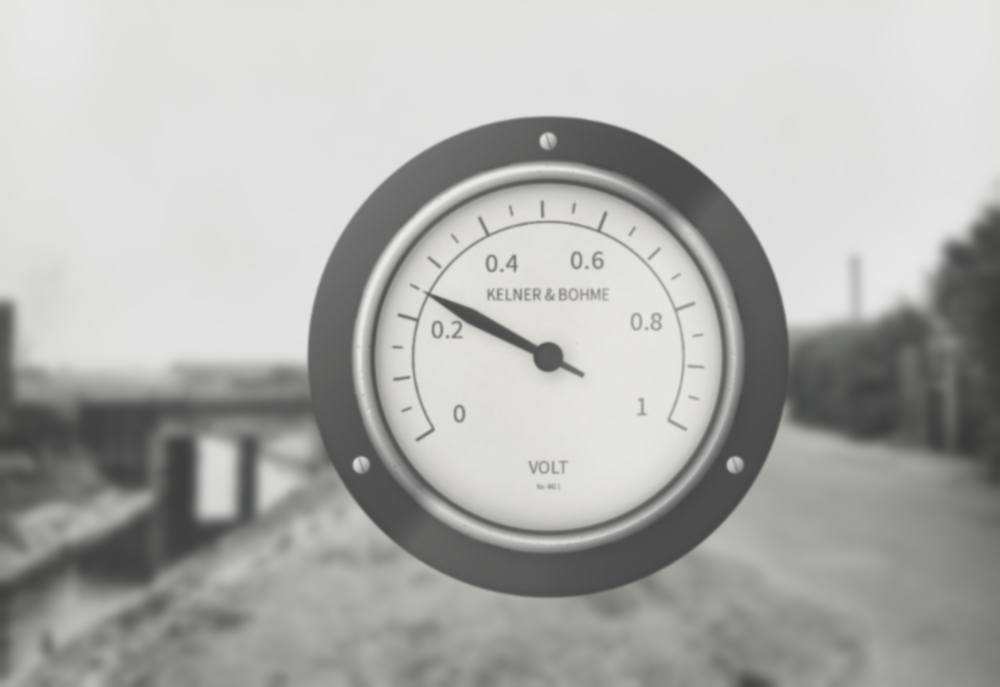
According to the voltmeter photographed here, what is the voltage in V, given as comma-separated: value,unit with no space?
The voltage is 0.25,V
